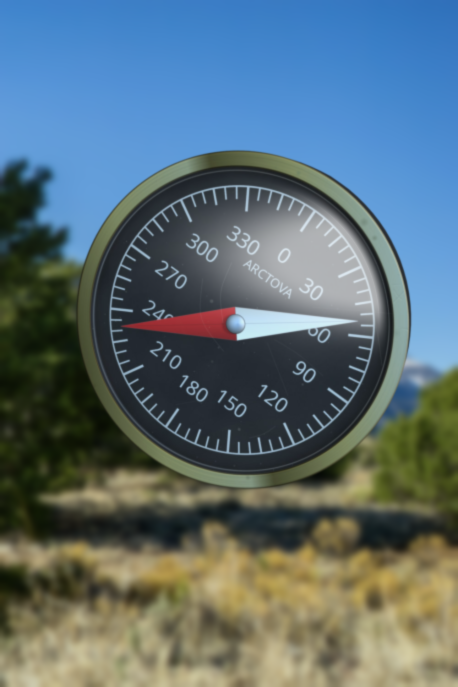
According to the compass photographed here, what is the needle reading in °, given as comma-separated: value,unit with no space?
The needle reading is 232.5,°
